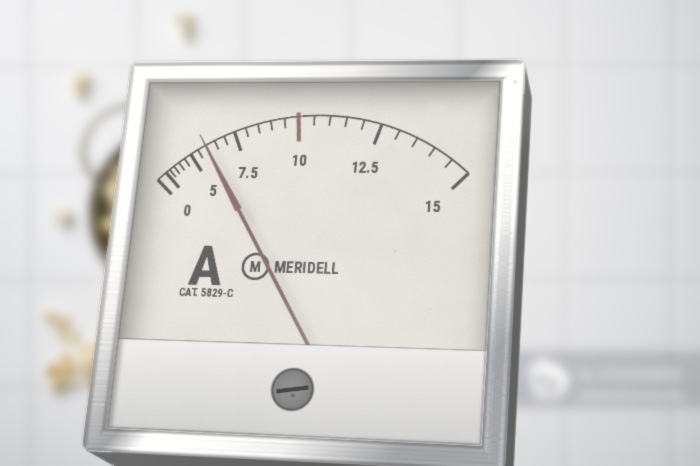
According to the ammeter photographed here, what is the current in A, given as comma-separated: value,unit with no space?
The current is 6,A
